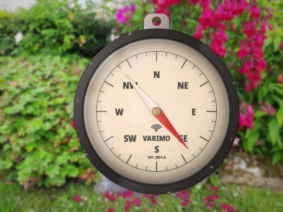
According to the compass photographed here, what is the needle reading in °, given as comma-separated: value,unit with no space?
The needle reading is 140,°
